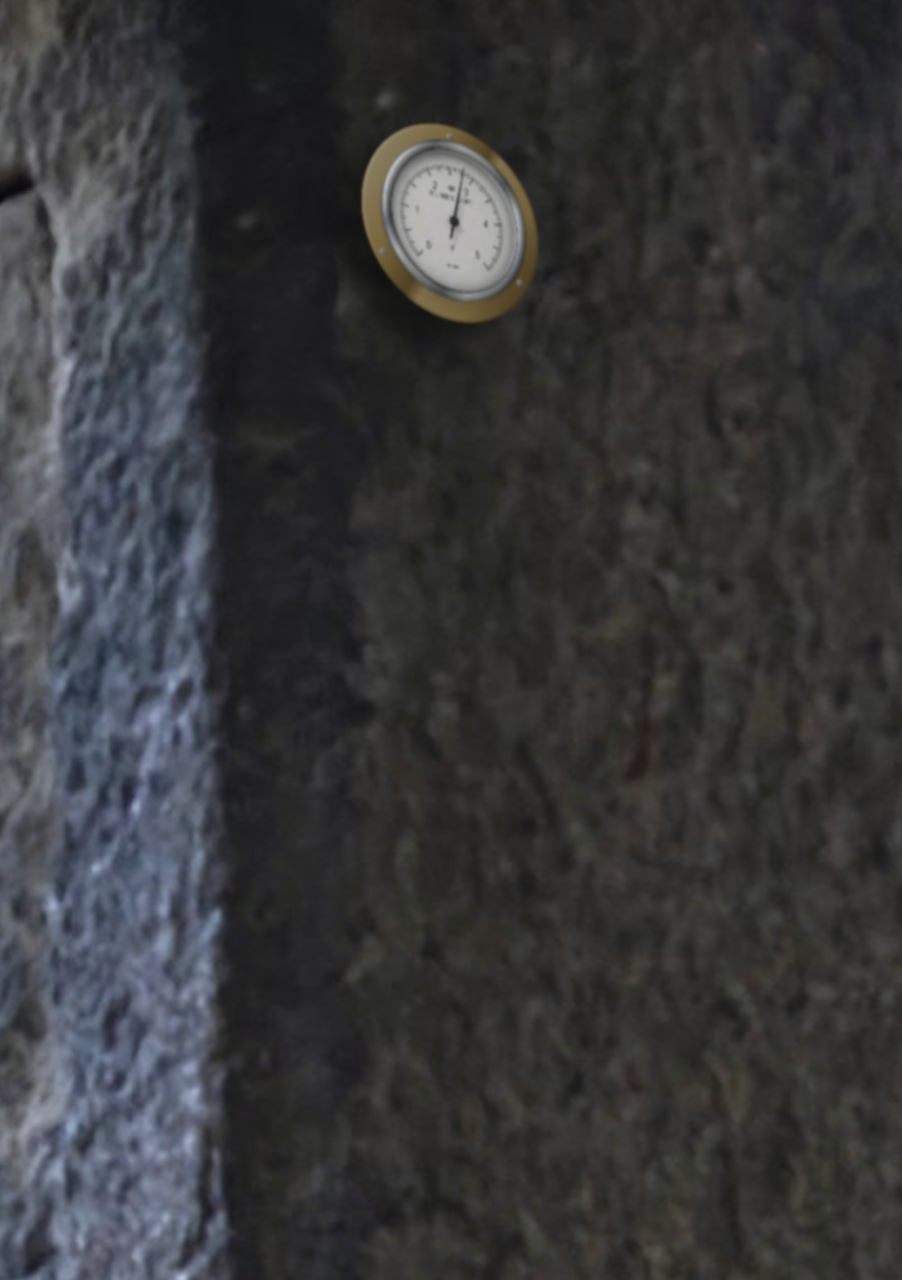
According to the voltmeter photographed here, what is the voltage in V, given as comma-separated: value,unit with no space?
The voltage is 2.75,V
